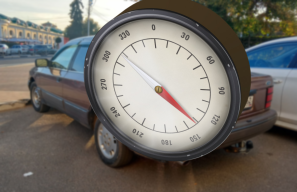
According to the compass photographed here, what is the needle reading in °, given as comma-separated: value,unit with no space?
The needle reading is 135,°
